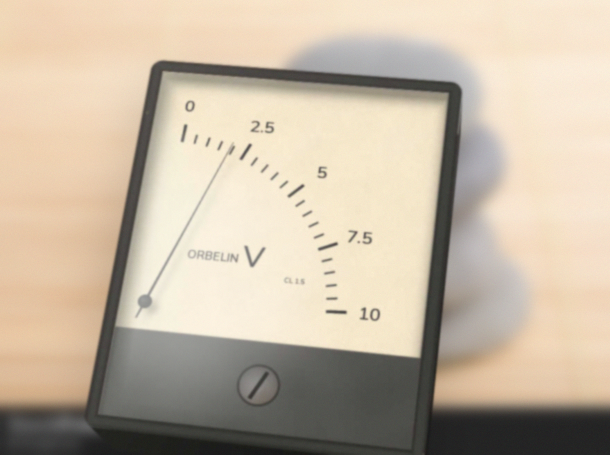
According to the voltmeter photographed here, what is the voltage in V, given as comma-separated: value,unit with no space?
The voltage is 2,V
